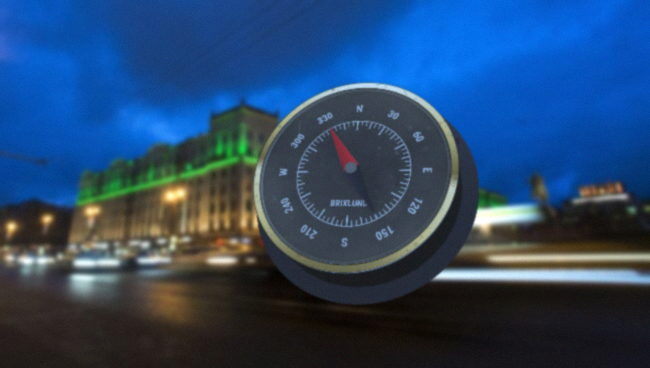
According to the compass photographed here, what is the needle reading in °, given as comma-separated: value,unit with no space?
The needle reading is 330,°
